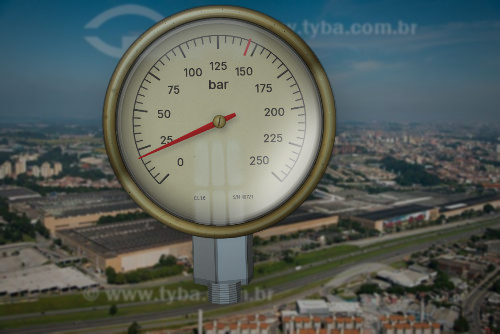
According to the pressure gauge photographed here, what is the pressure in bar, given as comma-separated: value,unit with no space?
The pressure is 20,bar
